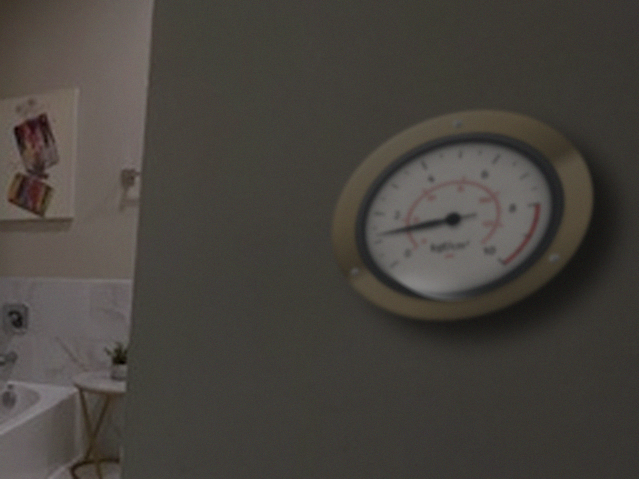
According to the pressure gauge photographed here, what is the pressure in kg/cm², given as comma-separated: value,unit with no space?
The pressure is 1.25,kg/cm²
